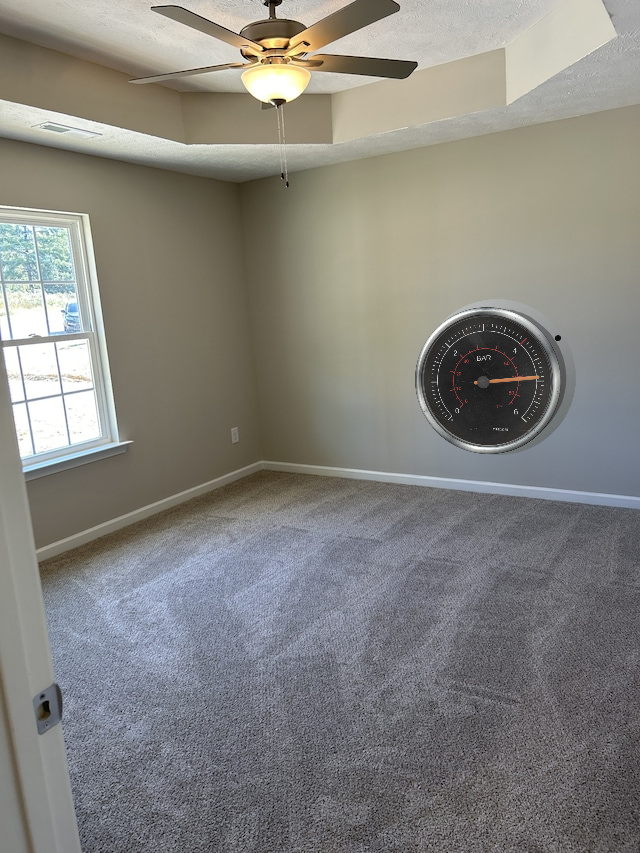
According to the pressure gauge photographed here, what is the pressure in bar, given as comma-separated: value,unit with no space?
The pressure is 4.9,bar
